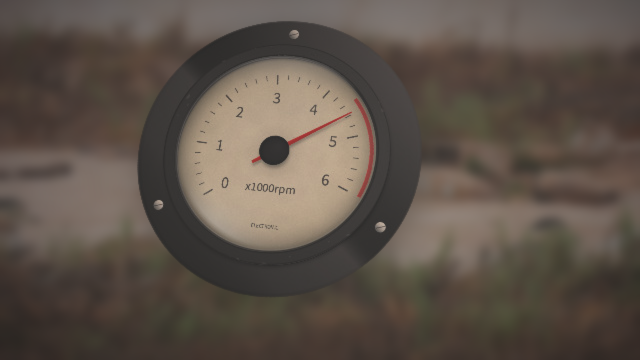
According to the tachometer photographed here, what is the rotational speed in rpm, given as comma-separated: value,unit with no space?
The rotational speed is 4600,rpm
